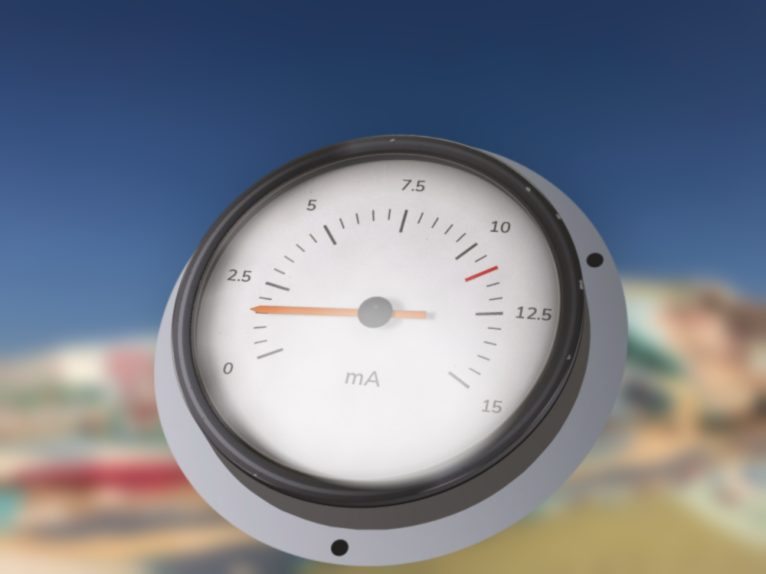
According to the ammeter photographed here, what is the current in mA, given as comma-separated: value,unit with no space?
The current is 1.5,mA
